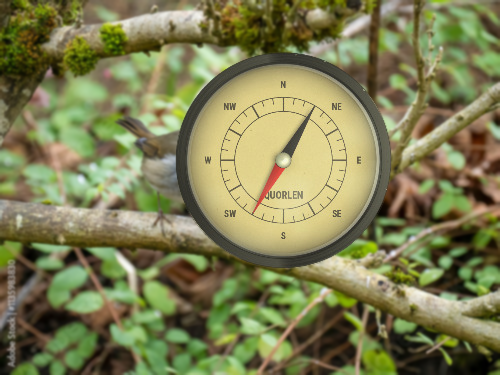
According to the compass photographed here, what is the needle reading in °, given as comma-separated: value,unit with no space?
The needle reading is 210,°
